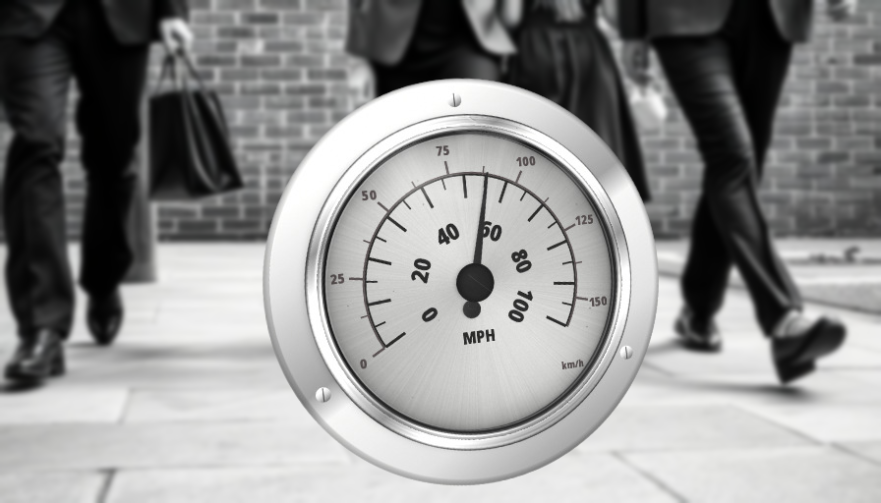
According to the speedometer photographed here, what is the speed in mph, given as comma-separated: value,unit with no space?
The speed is 55,mph
